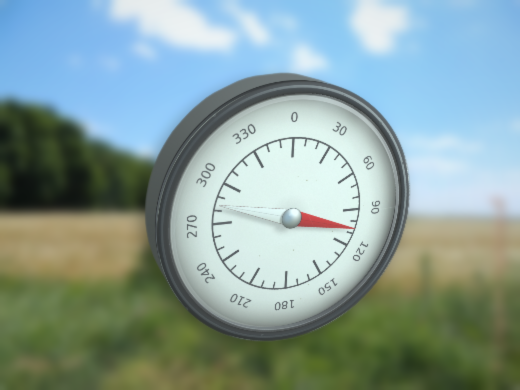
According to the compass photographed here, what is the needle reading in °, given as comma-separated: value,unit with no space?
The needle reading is 105,°
